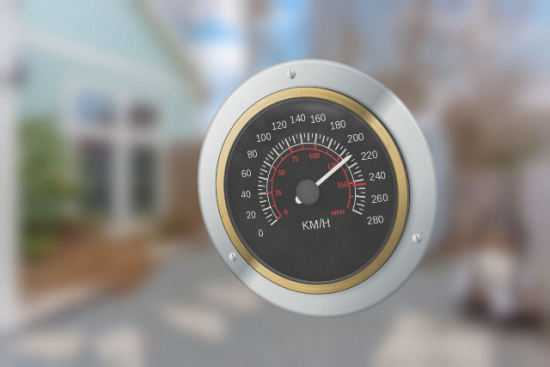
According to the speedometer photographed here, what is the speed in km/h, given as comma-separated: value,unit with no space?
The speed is 210,km/h
